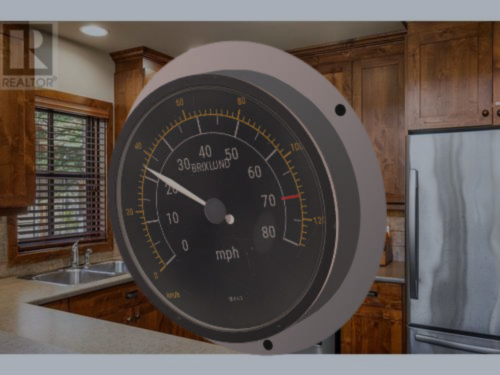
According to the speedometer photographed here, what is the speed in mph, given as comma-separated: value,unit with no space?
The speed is 22.5,mph
